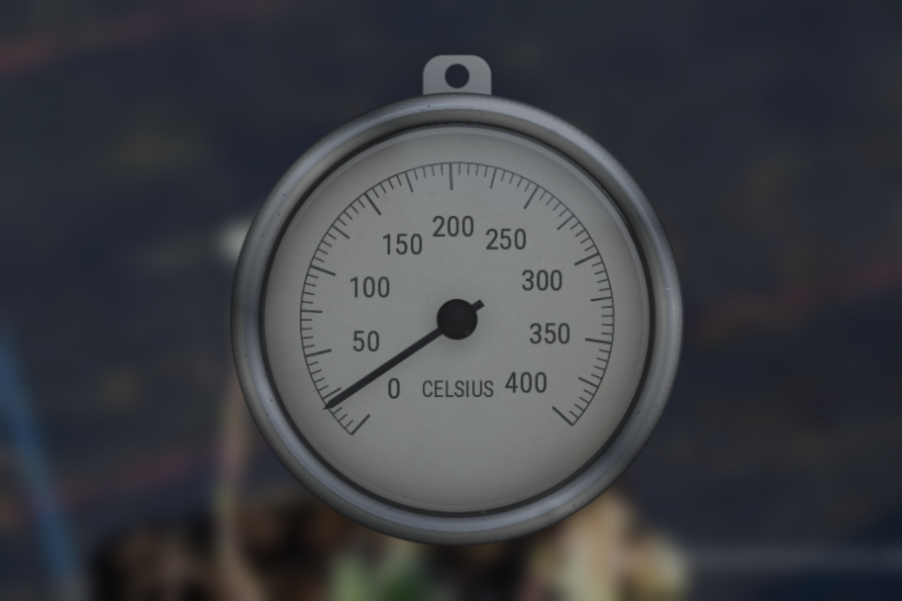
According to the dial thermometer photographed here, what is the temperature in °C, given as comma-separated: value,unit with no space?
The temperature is 20,°C
